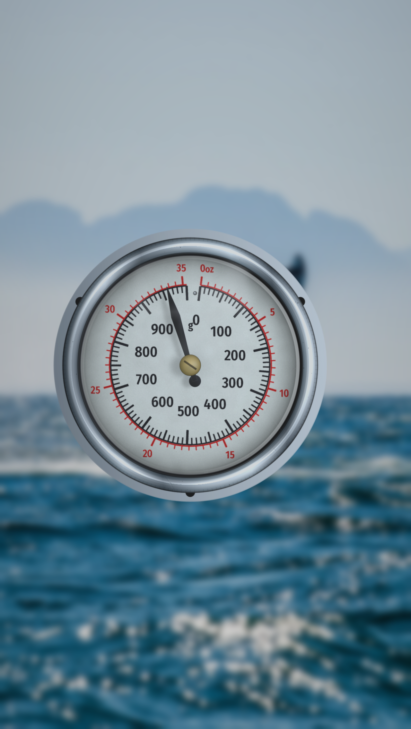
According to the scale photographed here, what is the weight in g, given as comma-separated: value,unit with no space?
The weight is 960,g
